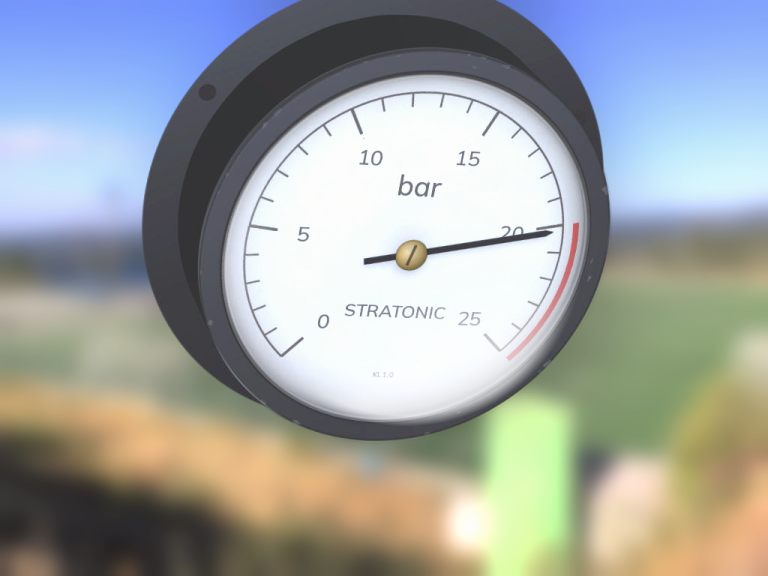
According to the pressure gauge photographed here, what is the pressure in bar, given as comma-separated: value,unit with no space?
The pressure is 20,bar
